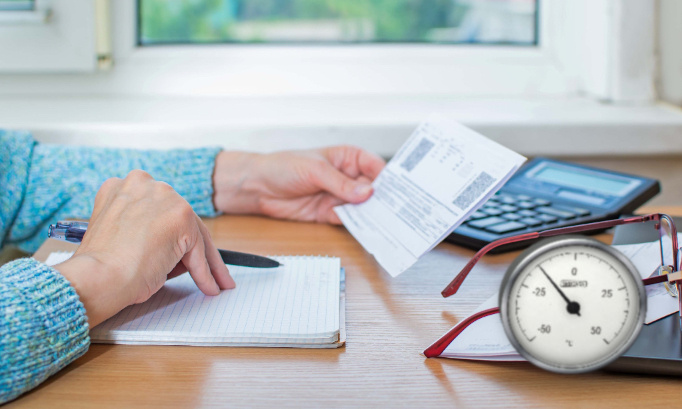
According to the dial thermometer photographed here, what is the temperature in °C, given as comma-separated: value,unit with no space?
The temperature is -15,°C
